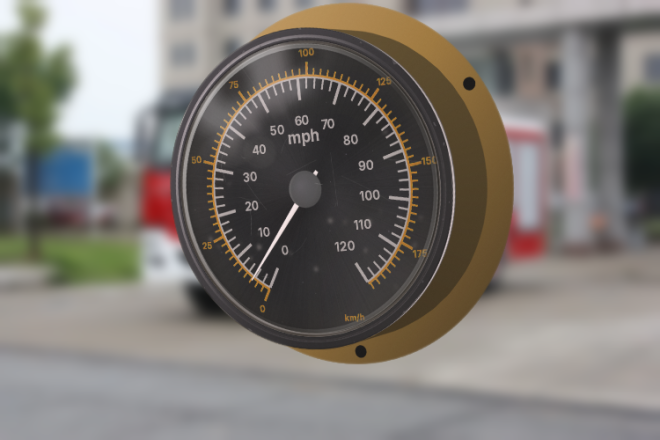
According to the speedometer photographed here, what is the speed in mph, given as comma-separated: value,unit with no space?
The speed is 4,mph
